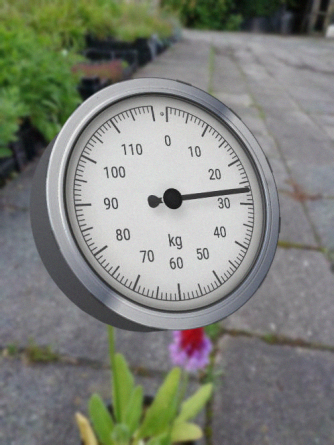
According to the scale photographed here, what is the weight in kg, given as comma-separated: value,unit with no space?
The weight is 27,kg
